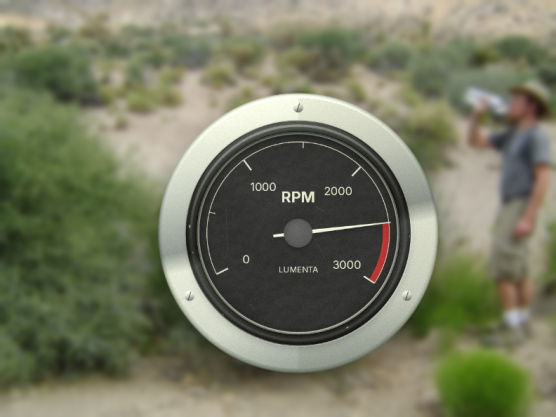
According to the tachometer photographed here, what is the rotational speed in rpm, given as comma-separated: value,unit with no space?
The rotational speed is 2500,rpm
